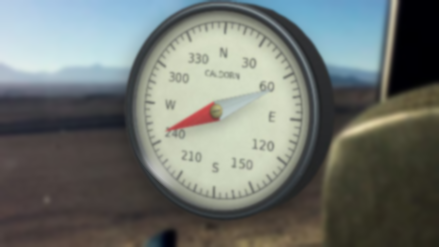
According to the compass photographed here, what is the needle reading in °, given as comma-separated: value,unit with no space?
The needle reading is 245,°
